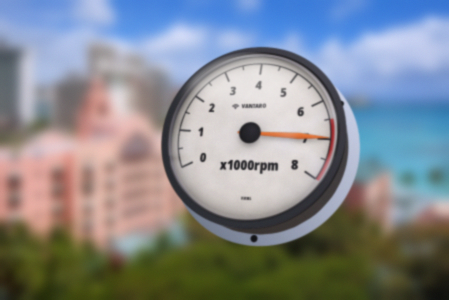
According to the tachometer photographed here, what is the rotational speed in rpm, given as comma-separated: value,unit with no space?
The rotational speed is 7000,rpm
